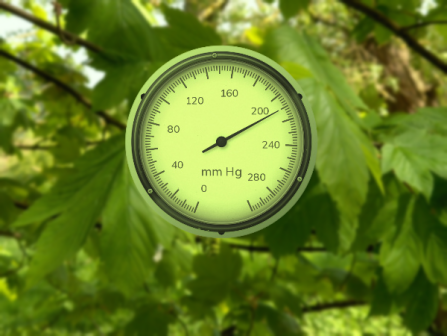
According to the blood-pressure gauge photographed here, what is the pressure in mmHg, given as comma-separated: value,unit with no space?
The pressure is 210,mmHg
